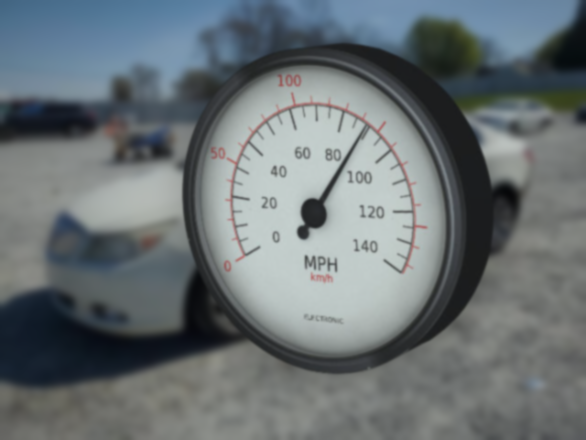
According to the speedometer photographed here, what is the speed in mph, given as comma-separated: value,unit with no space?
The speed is 90,mph
